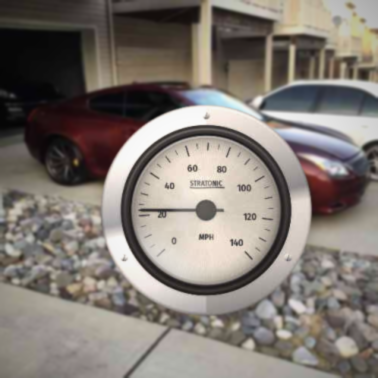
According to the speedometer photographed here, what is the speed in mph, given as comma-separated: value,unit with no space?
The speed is 22.5,mph
